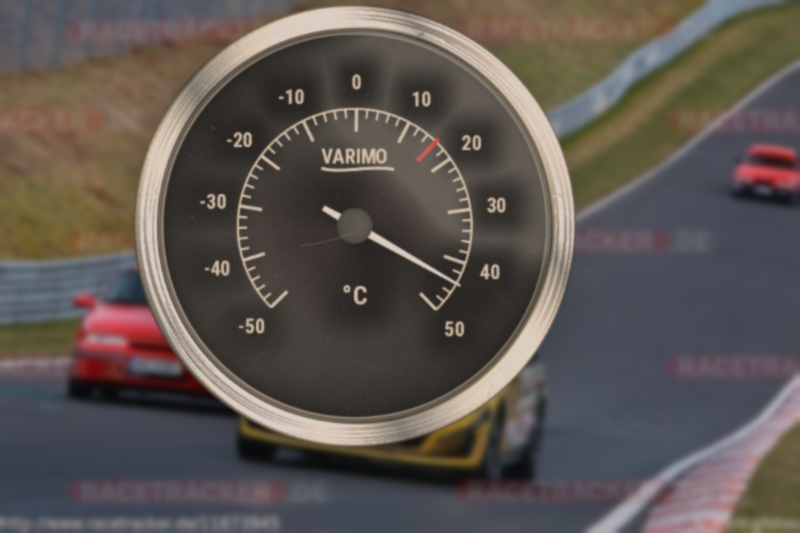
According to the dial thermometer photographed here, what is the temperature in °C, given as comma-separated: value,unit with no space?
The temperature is 44,°C
